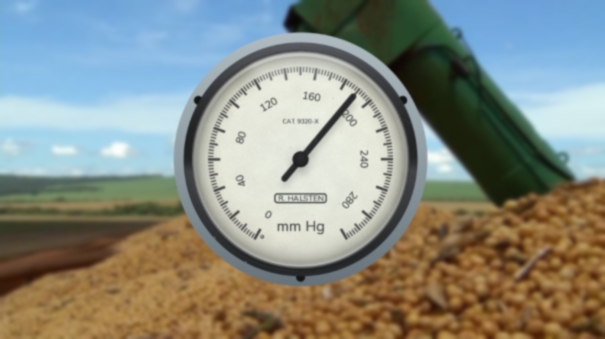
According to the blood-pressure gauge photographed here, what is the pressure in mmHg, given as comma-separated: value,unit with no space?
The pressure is 190,mmHg
